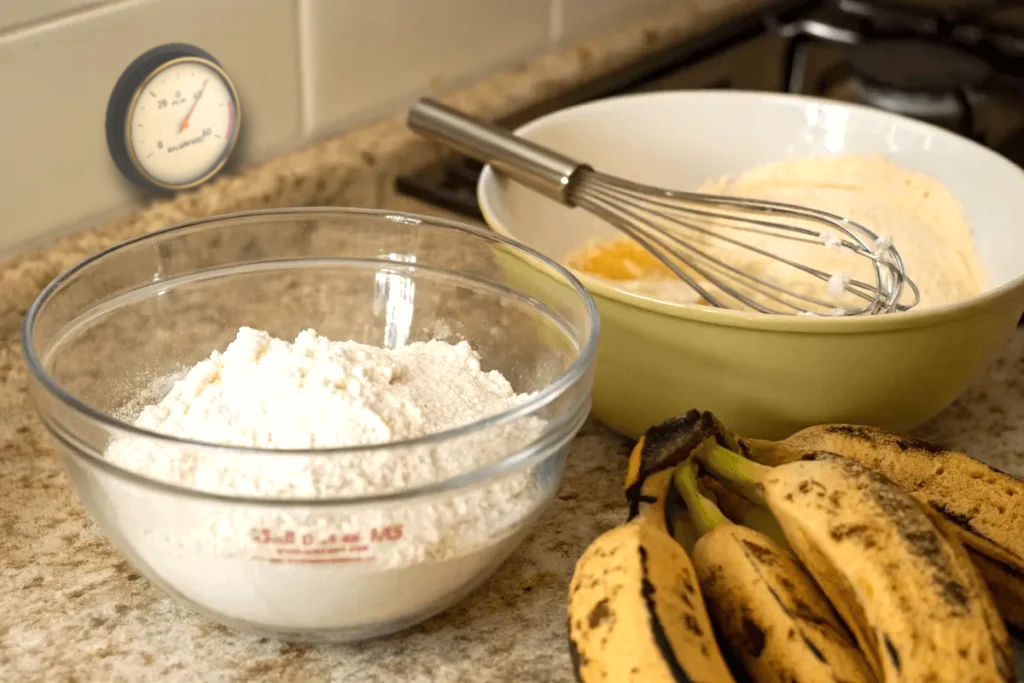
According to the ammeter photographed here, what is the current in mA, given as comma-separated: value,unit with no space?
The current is 40,mA
